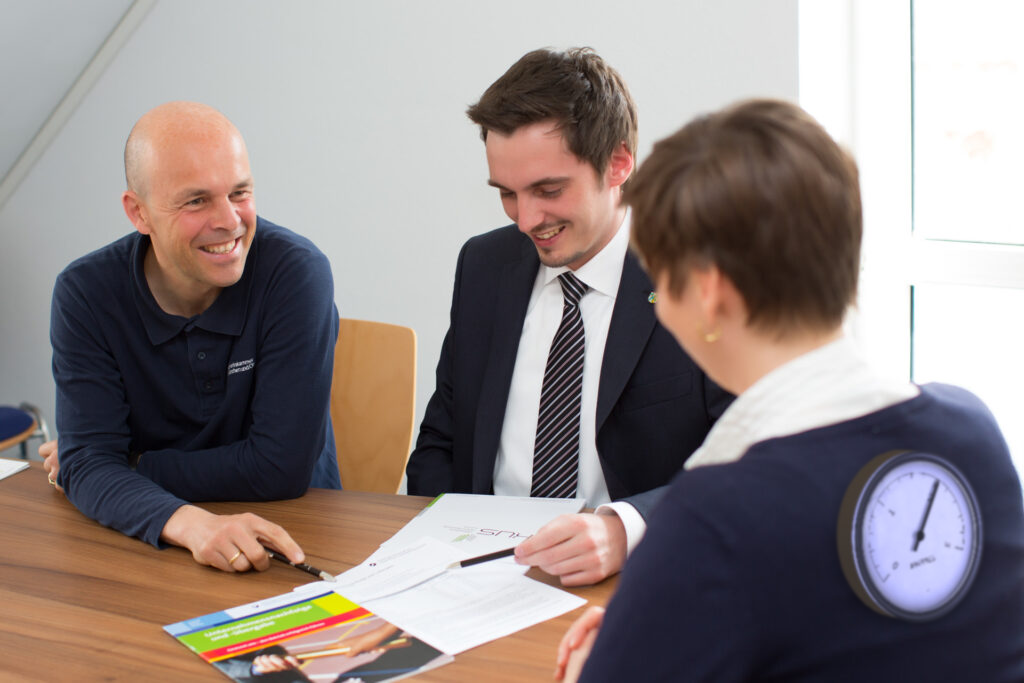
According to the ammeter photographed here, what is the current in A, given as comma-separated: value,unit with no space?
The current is 2,A
